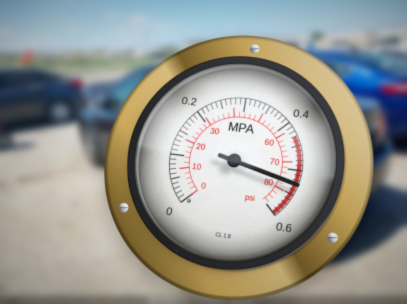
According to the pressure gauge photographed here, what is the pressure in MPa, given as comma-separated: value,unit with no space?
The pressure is 0.53,MPa
